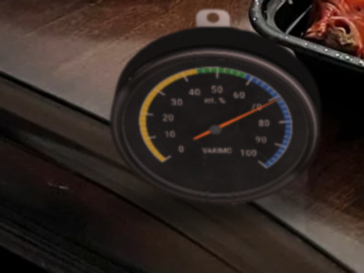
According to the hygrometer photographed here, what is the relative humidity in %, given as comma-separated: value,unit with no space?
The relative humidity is 70,%
